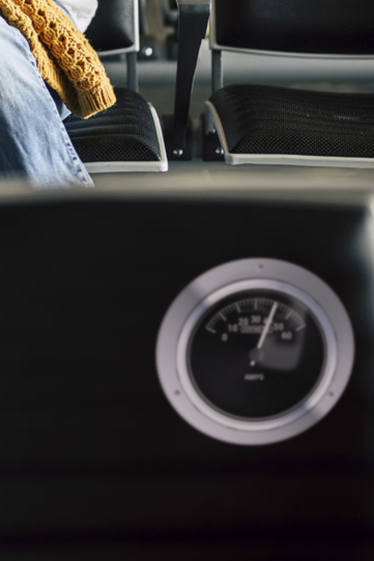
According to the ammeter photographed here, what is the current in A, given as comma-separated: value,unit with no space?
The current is 40,A
